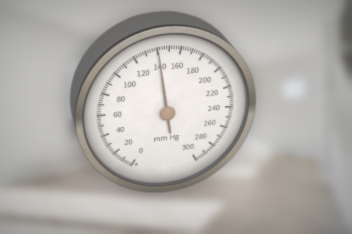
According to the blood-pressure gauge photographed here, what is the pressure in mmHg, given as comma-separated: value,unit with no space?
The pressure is 140,mmHg
